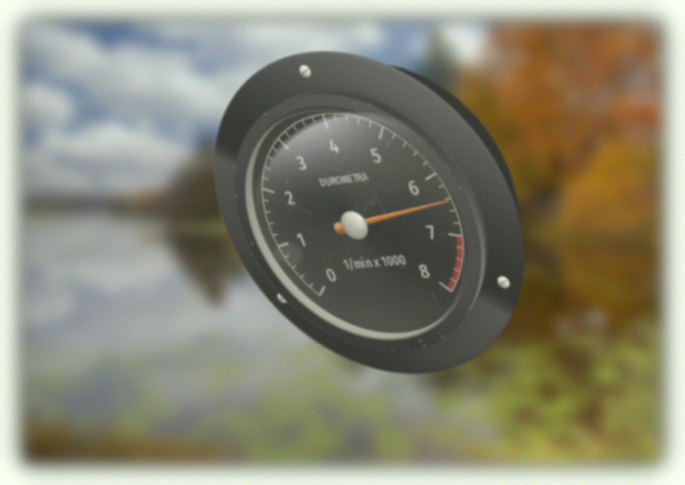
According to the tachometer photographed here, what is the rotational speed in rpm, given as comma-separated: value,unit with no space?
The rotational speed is 6400,rpm
